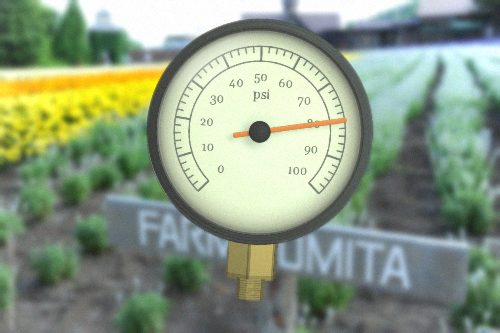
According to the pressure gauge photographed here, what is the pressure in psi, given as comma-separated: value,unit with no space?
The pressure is 80,psi
